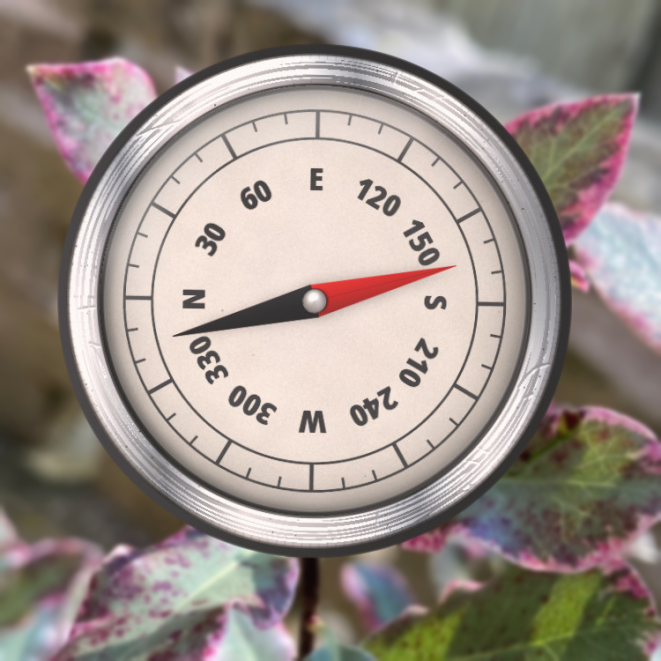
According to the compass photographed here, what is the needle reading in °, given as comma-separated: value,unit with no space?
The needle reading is 165,°
